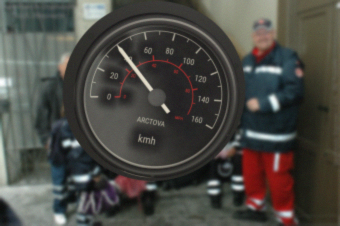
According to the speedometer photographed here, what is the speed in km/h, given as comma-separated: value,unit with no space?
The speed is 40,km/h
